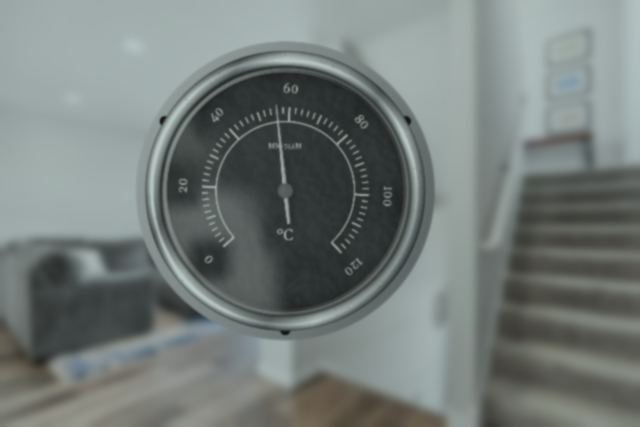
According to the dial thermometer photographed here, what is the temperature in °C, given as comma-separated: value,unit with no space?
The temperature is 56,°C
